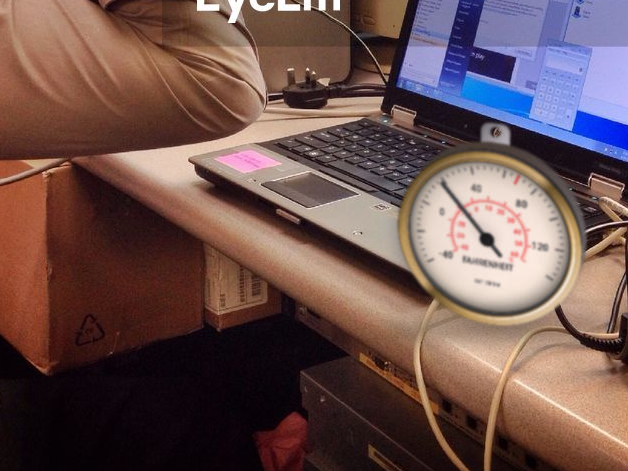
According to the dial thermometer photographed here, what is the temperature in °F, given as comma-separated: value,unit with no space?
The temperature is 20,°F
